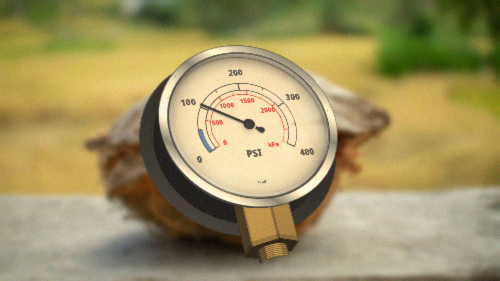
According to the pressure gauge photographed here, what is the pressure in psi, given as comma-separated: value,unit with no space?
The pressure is 100,psi
